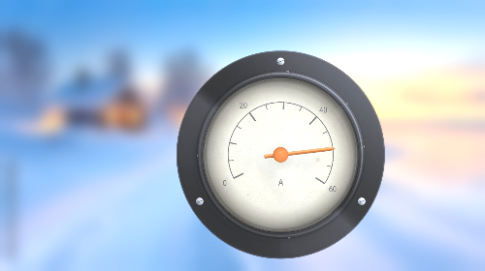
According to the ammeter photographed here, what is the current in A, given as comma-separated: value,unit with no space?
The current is 50,A
